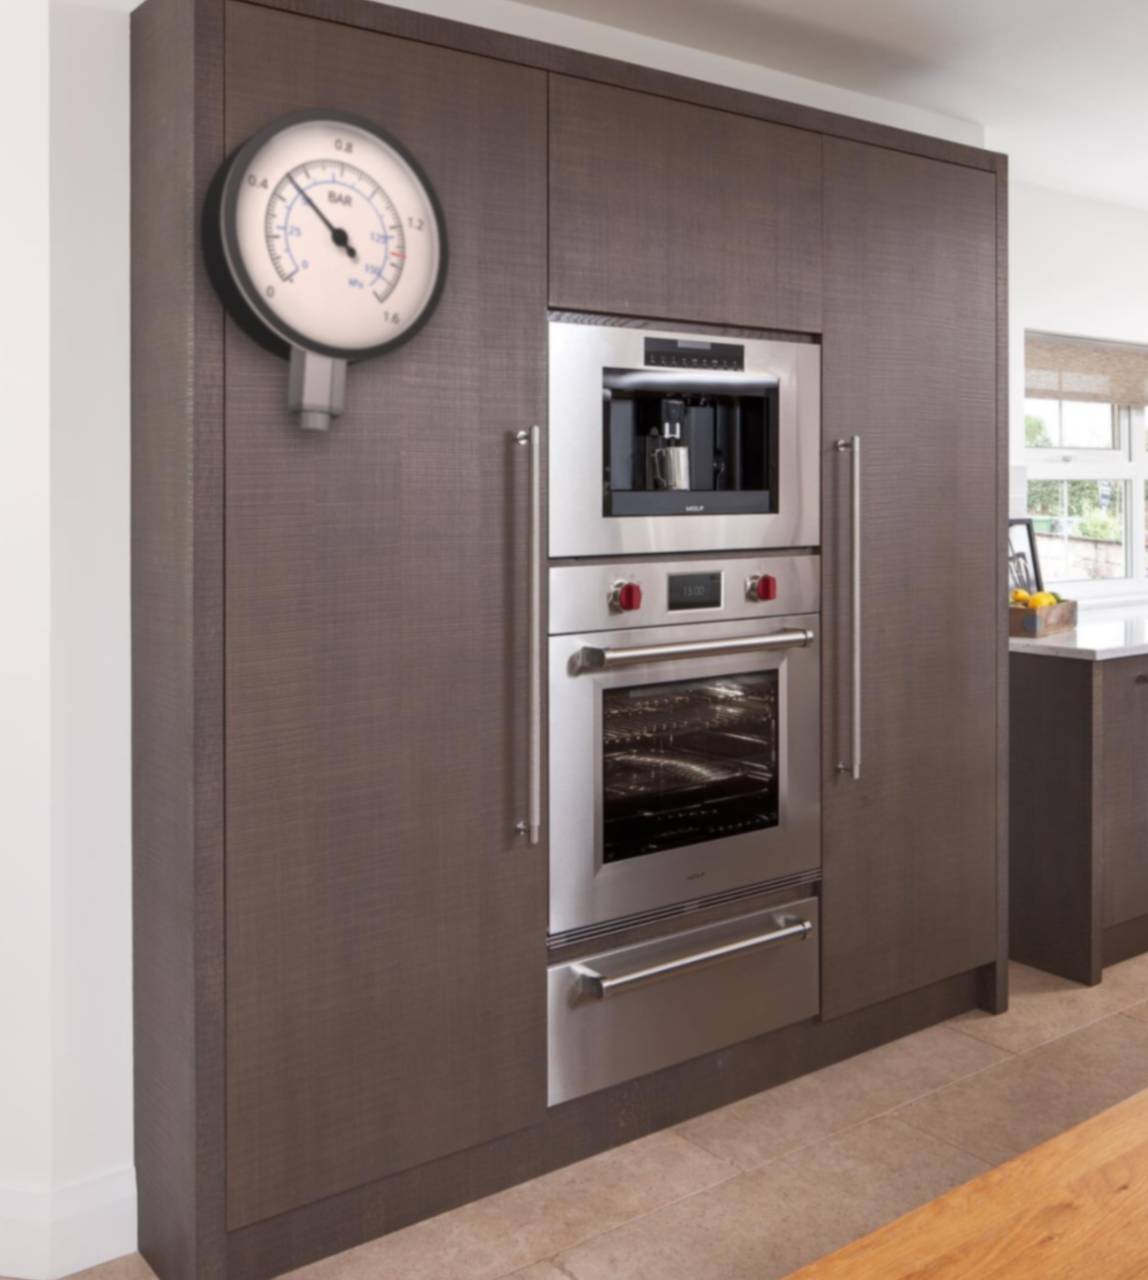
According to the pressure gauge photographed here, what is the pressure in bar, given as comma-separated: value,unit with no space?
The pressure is 0.5,bar
